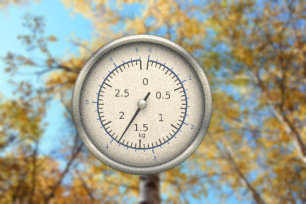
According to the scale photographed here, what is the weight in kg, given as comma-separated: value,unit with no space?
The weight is 1.75,kg
